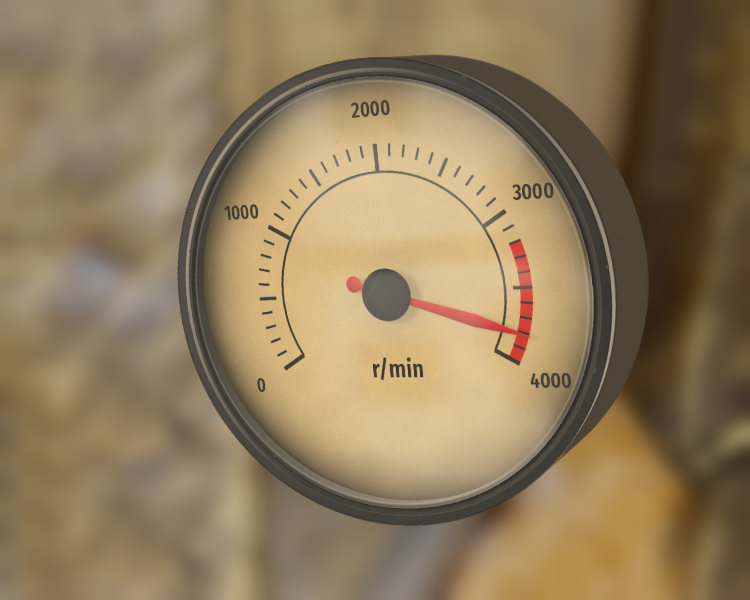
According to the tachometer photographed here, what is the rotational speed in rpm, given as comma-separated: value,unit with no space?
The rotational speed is 3800,rpm
